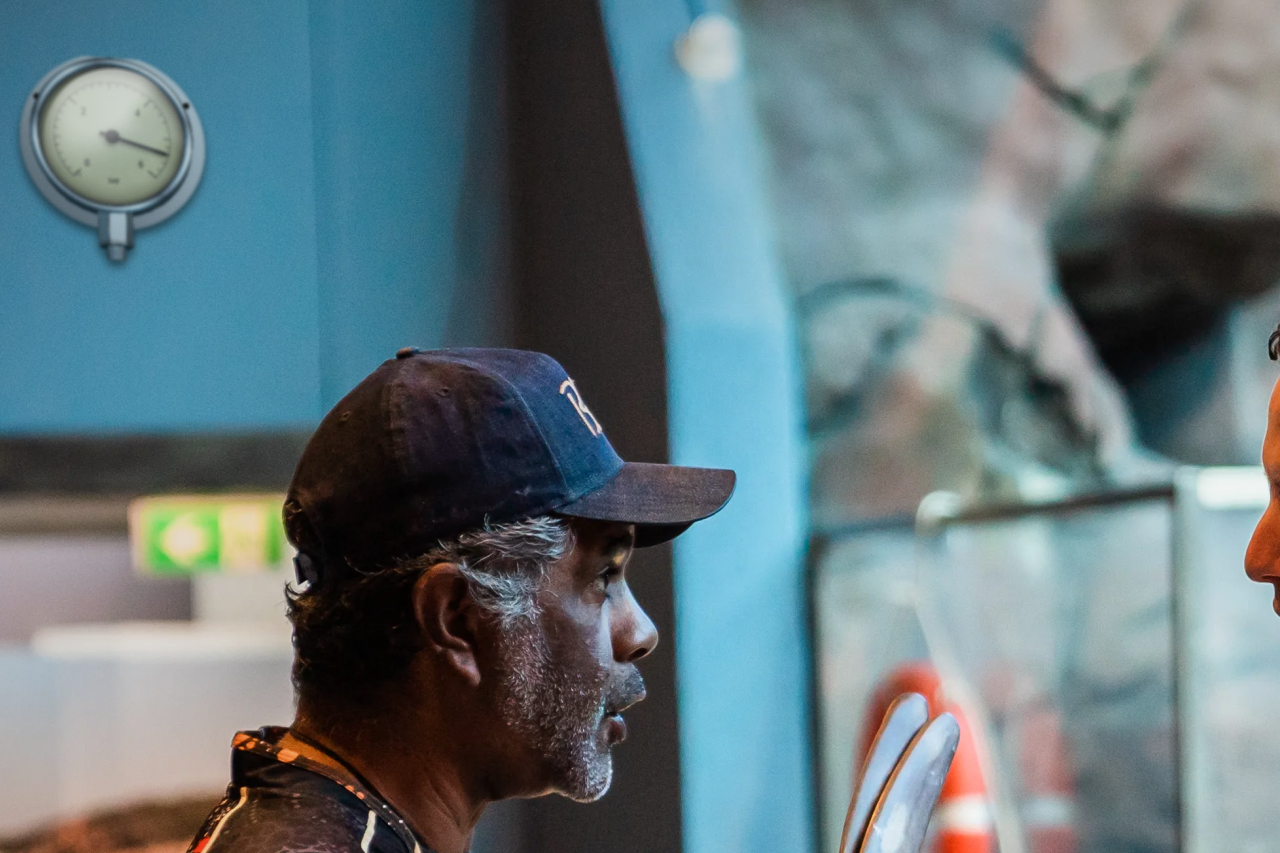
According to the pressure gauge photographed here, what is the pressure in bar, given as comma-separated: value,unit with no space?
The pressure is 5.4,bar
